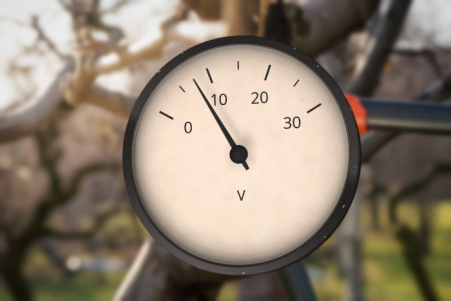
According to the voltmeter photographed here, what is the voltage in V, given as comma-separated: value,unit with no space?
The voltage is 7.5,V
